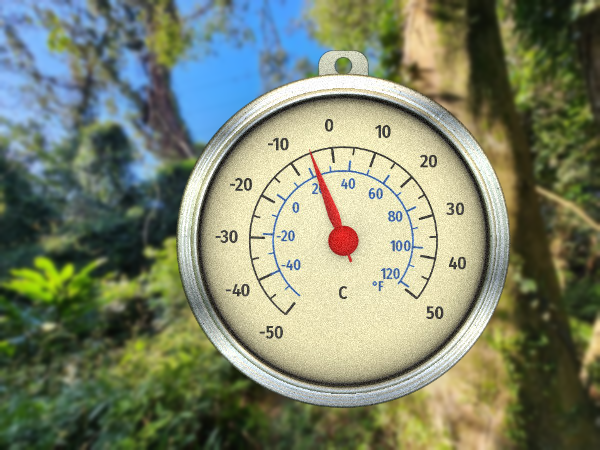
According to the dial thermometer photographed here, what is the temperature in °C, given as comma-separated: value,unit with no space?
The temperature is -5,°C
